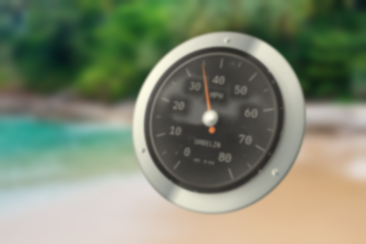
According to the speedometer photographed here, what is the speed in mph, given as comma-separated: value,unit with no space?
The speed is 35,mph
